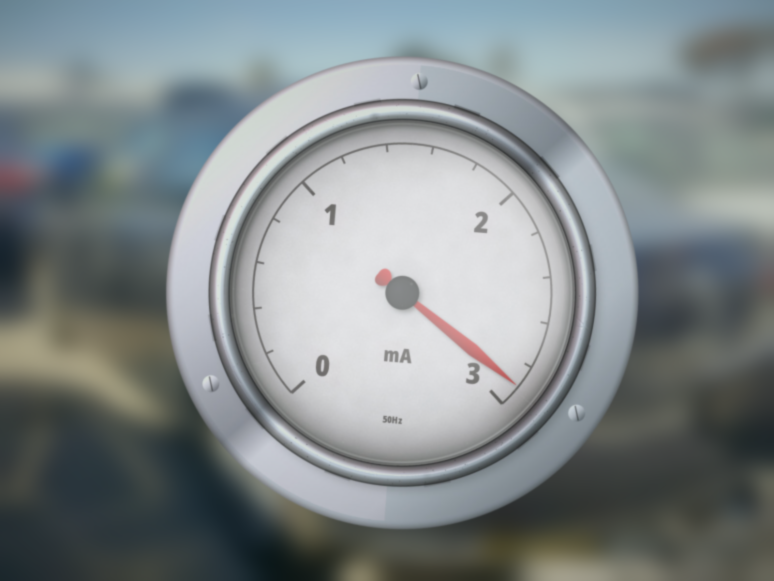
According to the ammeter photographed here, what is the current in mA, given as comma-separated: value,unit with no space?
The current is 2.9,mA
